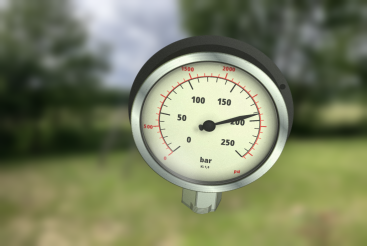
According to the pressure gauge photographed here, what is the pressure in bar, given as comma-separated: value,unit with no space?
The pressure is 190,bar
